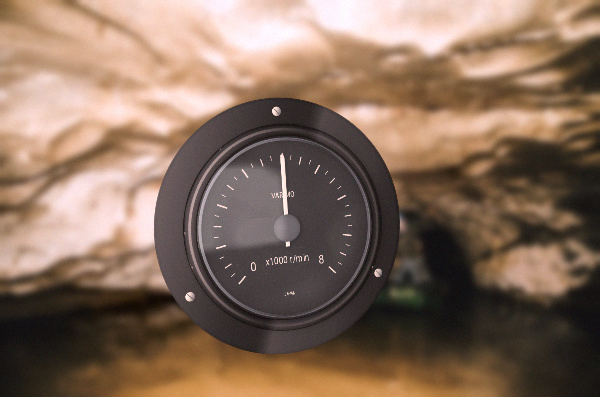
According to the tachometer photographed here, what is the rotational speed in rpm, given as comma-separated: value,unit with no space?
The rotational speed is 4000,rpm
